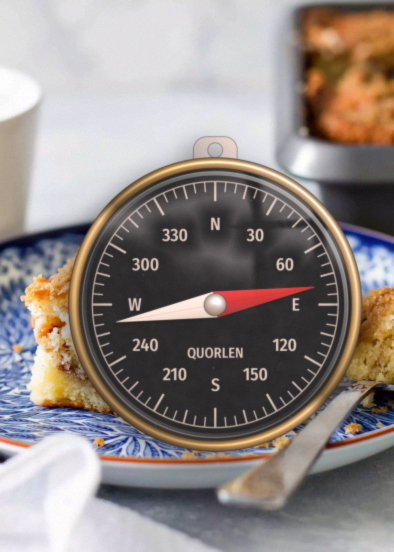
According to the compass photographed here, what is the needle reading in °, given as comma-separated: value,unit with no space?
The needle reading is 80,°
